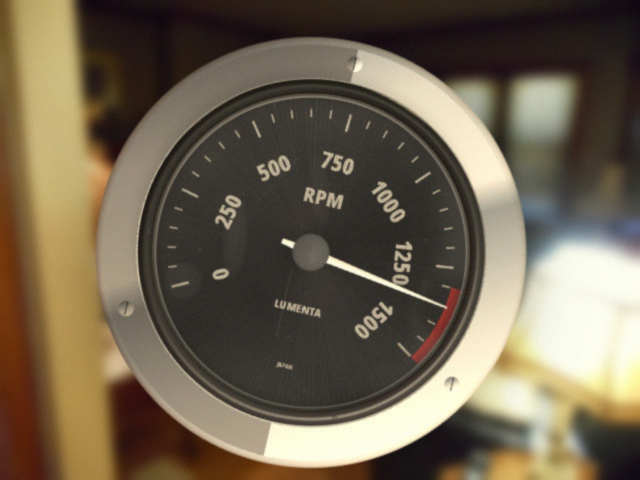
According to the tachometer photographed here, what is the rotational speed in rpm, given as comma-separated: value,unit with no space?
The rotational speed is 1350,rpm
